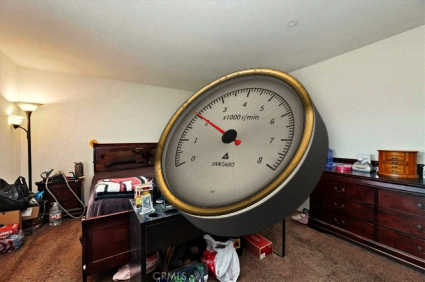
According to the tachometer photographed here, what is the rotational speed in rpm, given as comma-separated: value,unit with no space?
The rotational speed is 2000,rpm
